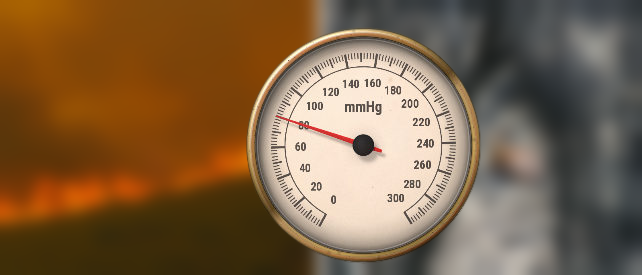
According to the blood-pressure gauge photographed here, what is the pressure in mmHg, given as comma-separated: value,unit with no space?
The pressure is 80,mmHg
